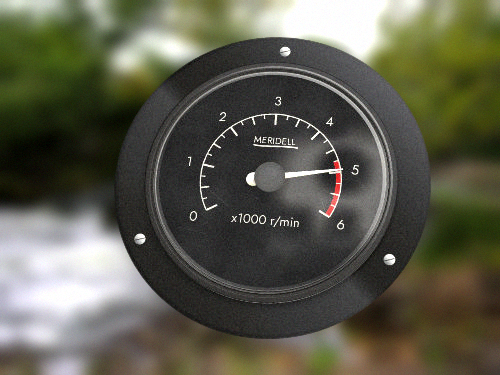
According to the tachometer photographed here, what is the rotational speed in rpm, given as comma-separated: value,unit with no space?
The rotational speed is 5000,rpm
